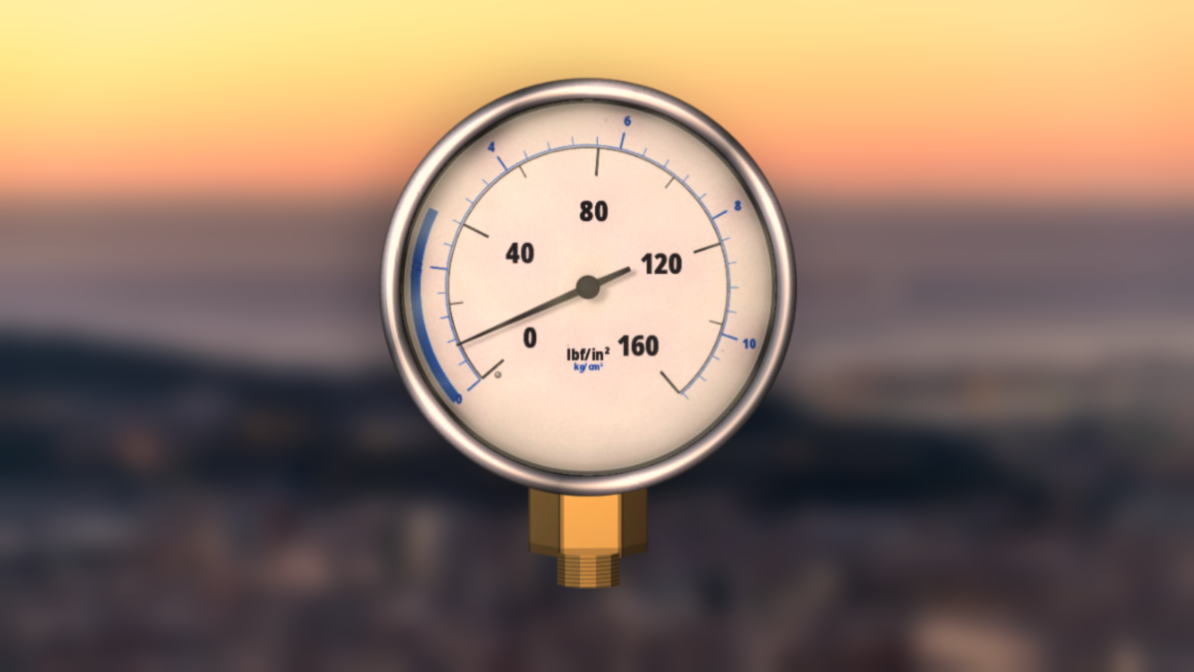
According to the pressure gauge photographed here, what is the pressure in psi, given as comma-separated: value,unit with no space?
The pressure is 10,psi
